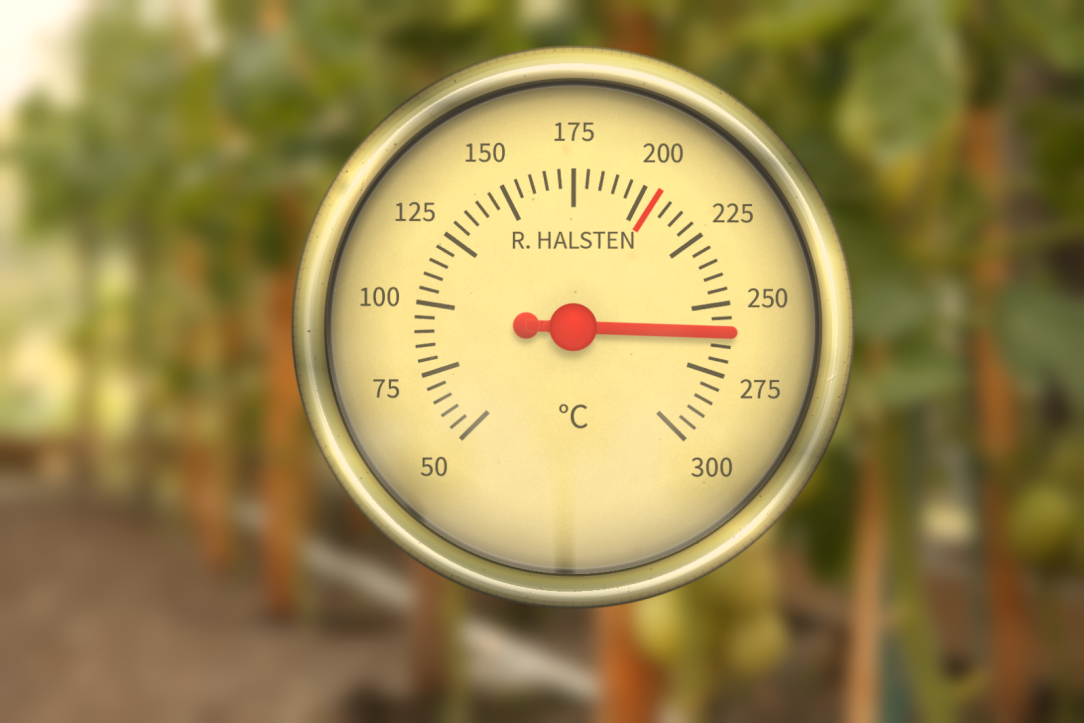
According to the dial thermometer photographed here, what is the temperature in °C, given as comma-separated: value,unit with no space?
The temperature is 260,°C
